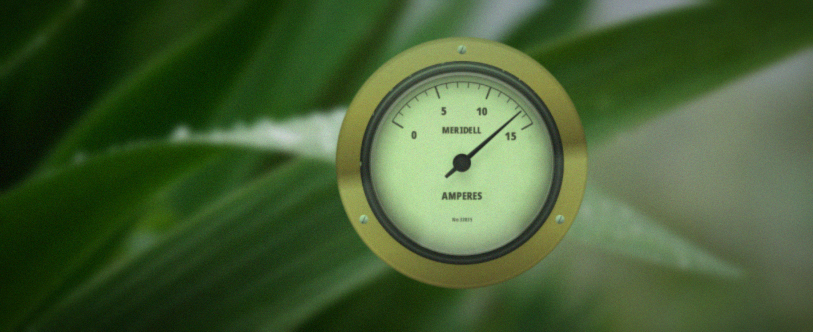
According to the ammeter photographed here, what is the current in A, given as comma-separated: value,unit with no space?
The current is 13.5,A
